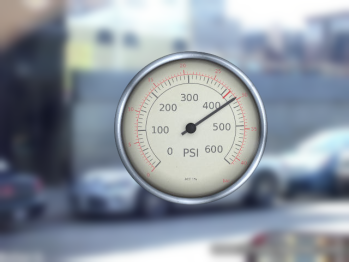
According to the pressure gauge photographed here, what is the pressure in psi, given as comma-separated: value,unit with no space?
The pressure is 430,psi
